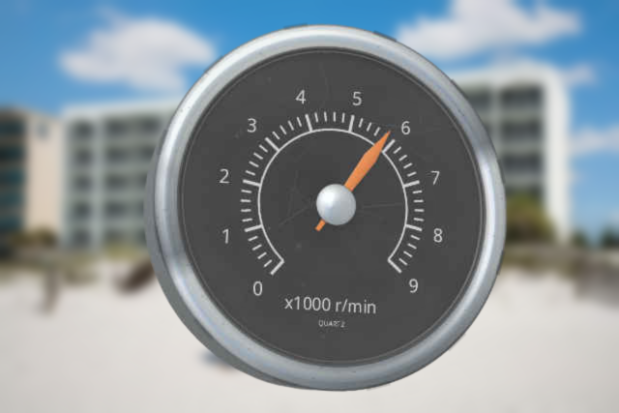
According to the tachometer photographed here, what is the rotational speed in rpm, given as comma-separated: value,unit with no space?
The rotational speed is 5800,rpm
